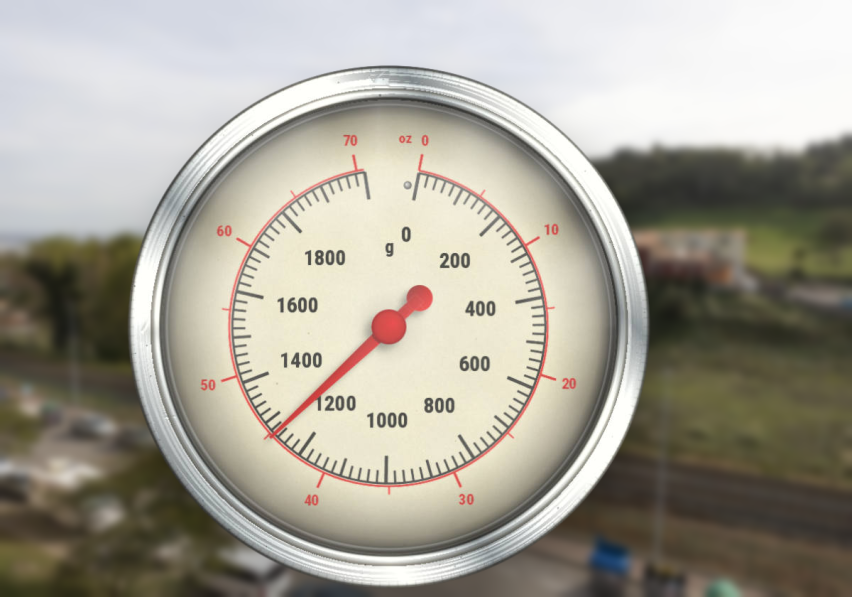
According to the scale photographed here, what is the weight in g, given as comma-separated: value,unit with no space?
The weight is 1270,g
